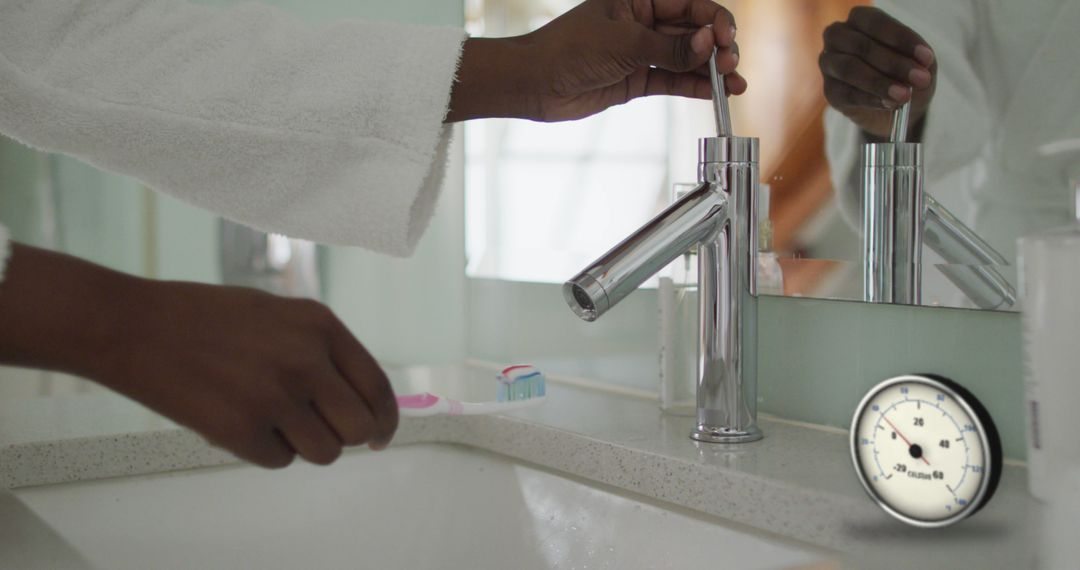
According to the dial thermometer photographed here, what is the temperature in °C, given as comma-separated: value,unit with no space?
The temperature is 5,°C
